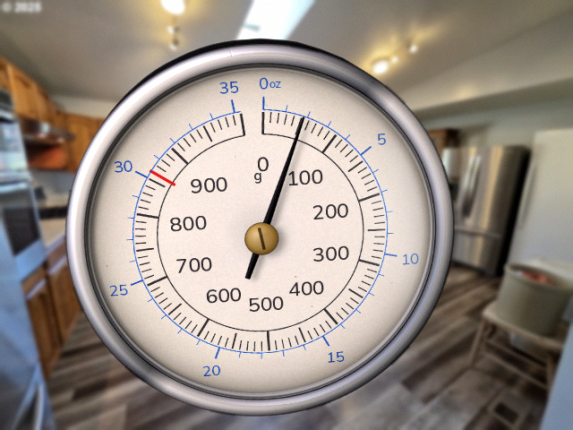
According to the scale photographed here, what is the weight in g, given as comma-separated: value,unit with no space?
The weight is 50,g
